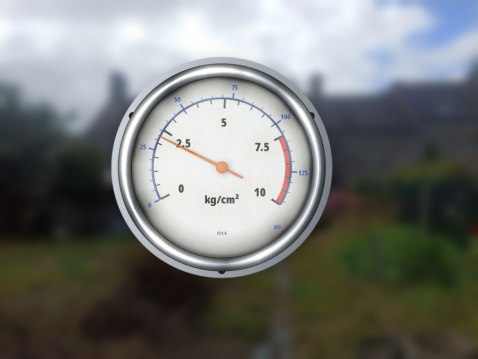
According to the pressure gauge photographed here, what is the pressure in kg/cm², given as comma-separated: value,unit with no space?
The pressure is 2.25,kg/cm²
